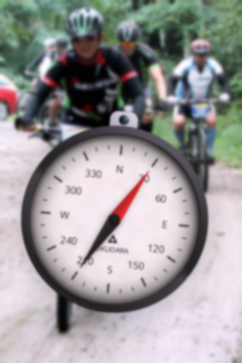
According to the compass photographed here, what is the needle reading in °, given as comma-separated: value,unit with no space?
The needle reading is 30,°
